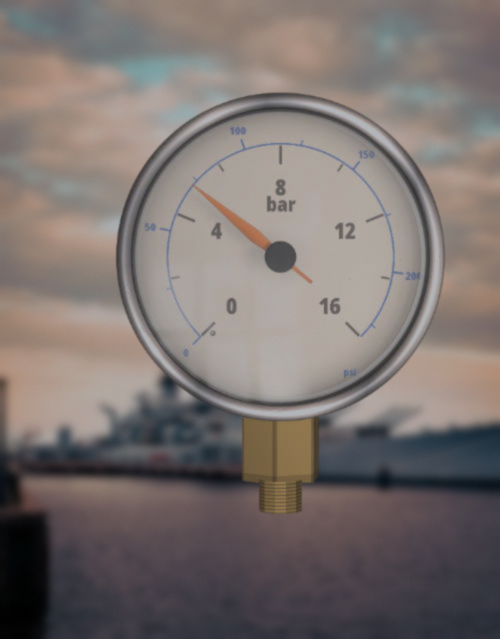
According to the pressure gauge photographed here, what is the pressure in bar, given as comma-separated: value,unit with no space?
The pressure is 5,bar
